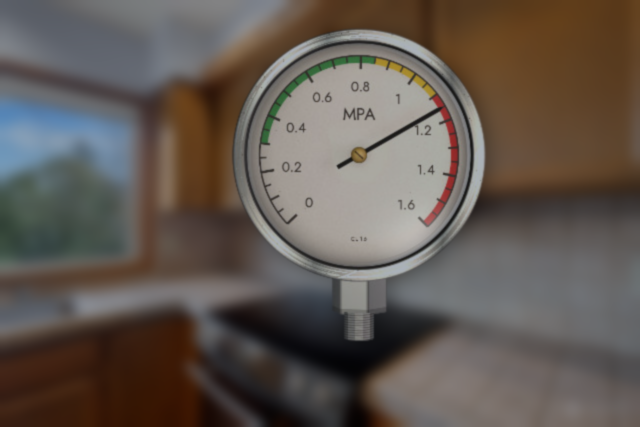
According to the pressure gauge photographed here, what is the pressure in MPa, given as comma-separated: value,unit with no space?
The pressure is 1.15,MPa
